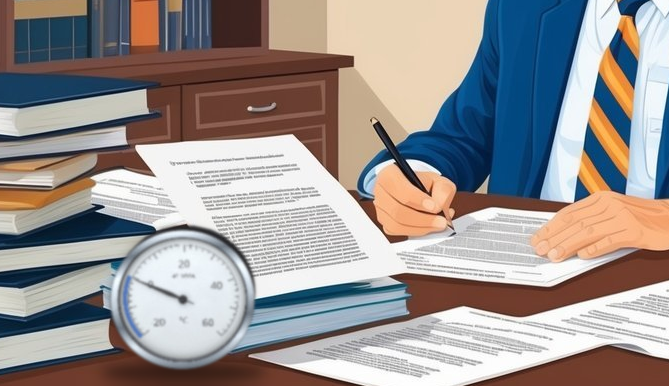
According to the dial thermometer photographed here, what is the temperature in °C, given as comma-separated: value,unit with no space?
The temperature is 0,°C
